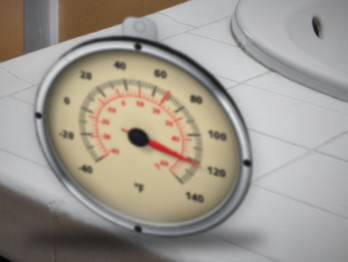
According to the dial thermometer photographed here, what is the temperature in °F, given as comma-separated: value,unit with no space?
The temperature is 120,°F
